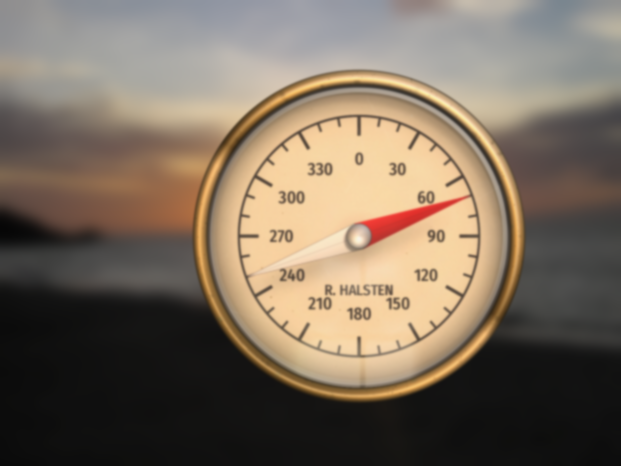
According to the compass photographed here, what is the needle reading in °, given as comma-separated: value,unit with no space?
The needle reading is 70,°
